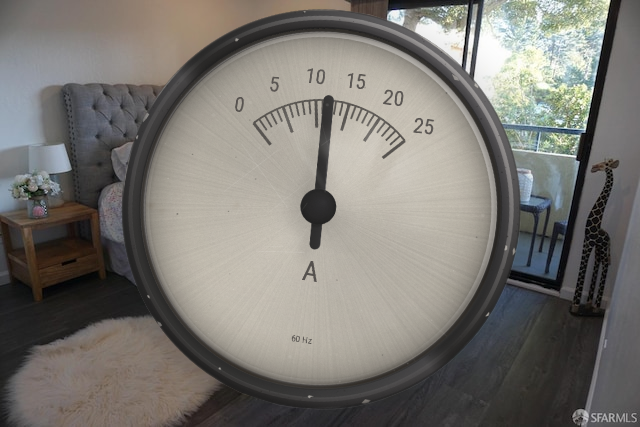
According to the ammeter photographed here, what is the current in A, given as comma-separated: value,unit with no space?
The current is 12,A
